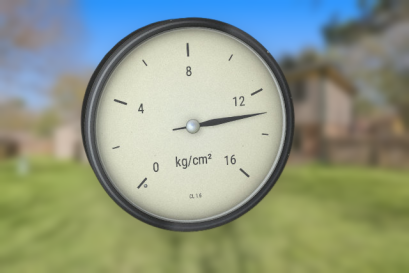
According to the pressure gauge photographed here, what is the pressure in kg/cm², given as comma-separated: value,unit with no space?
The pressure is 13,kg/cm²
